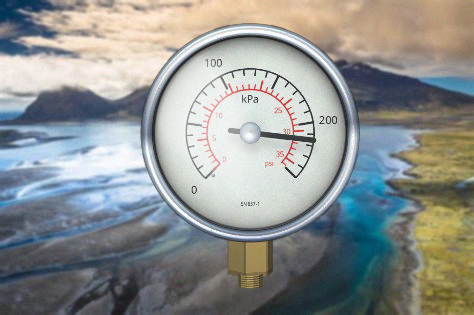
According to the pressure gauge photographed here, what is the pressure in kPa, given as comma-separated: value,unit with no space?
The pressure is 215,kPa
